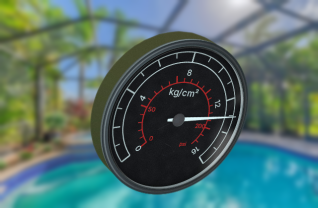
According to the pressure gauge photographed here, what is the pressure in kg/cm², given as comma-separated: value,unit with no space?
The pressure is 13,kg/cm²
